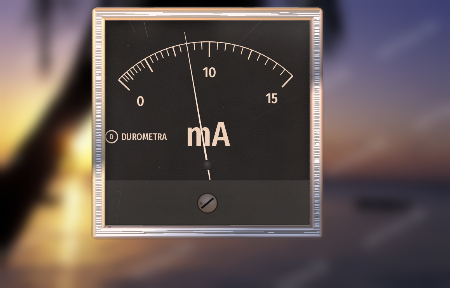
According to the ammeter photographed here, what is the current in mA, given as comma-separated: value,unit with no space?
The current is 8.5,mA
